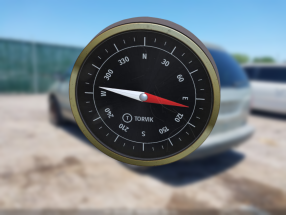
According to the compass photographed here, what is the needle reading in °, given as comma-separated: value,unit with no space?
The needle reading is 100,°
